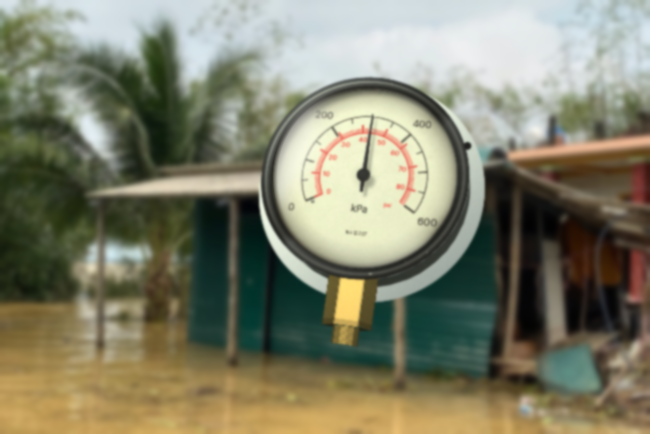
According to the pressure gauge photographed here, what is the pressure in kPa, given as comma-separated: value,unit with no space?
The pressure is 300,kPa
